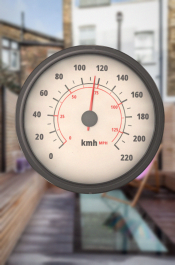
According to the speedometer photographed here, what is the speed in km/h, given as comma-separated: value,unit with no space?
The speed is 115,km/h
